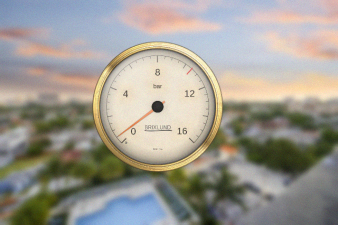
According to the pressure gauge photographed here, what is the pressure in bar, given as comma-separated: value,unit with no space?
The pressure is 0.5,bar
